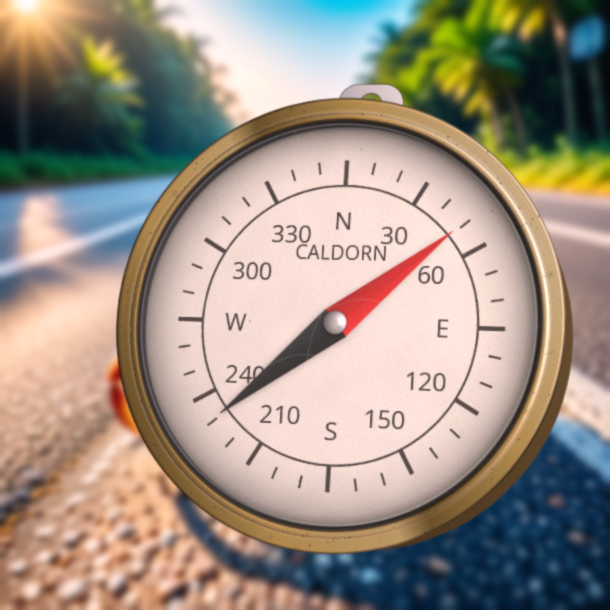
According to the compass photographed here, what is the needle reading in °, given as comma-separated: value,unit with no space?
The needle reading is 50,°
